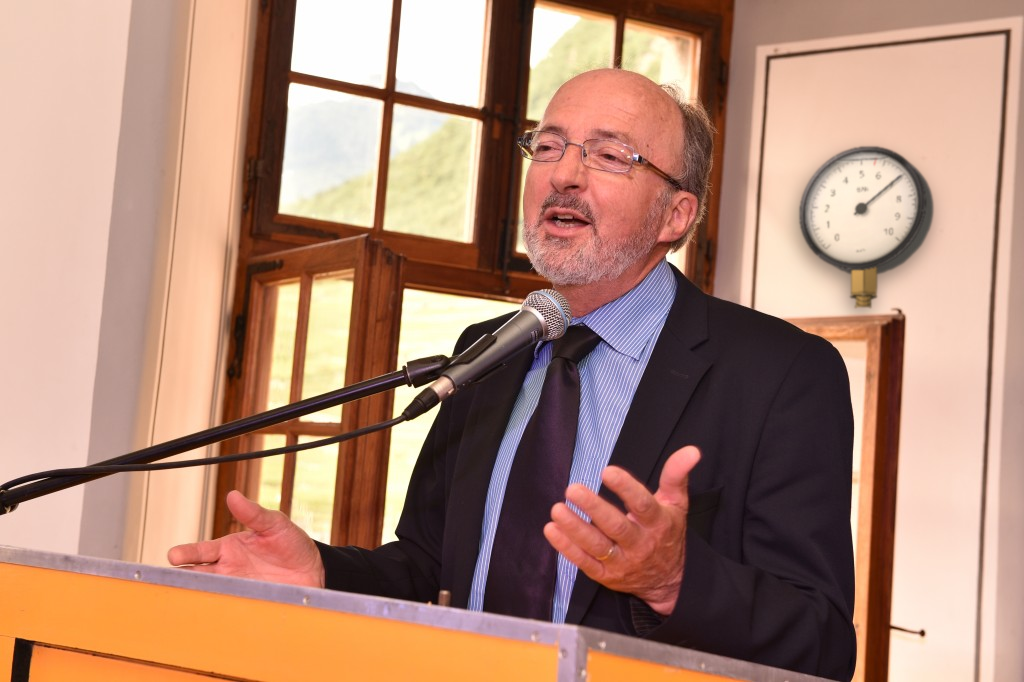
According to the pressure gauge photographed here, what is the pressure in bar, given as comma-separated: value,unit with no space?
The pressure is 7,bar
